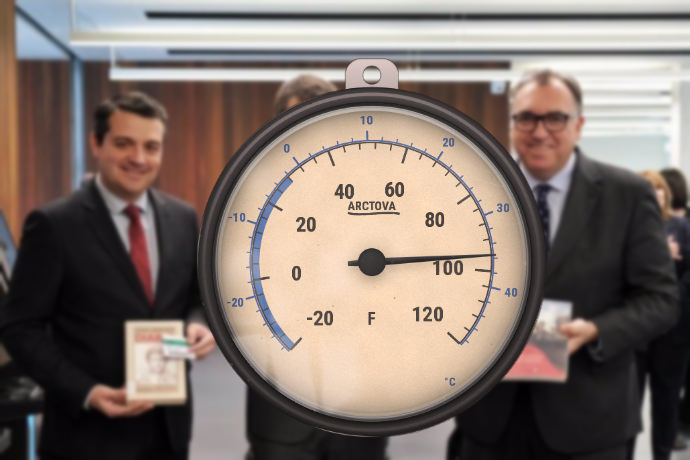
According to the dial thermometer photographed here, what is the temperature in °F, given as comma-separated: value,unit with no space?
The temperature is 96,°F
